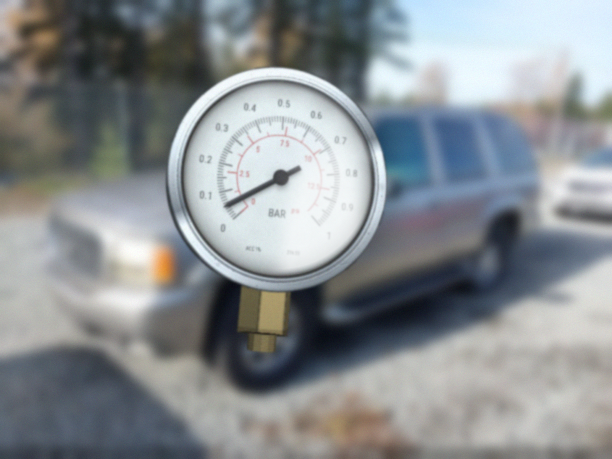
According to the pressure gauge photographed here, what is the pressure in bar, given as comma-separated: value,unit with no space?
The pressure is 0.05,bar
